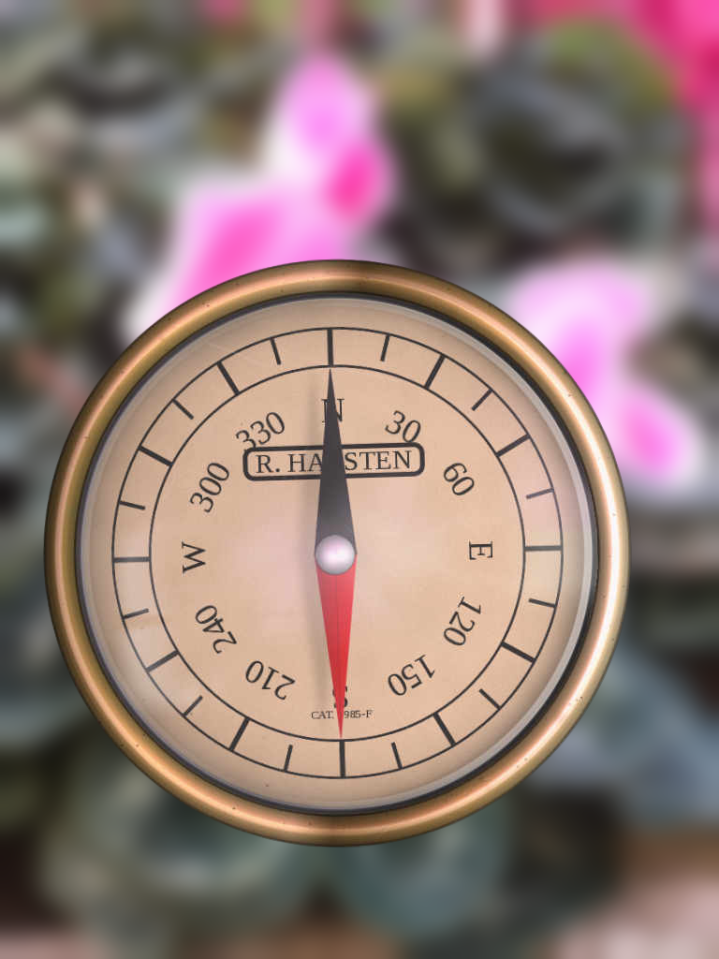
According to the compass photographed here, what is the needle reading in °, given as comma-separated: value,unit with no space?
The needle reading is 180,°
